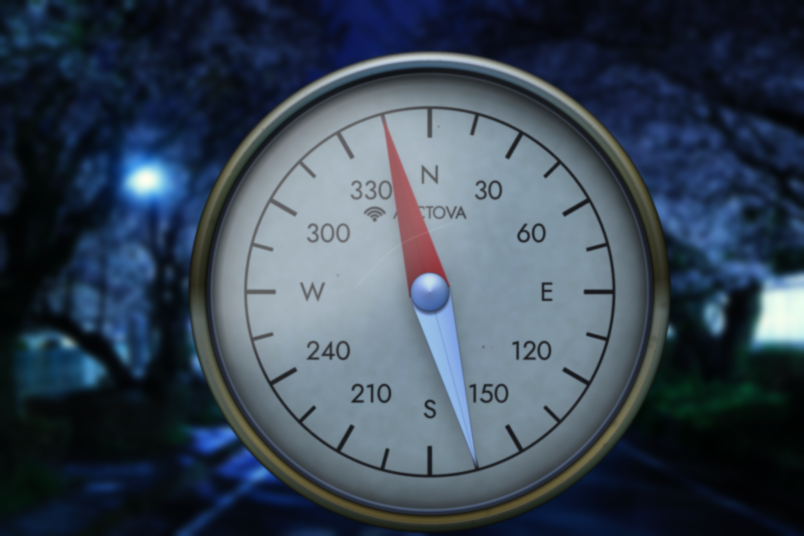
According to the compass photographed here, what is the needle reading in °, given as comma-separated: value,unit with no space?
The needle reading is 345,°
